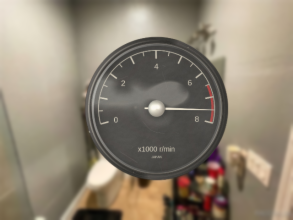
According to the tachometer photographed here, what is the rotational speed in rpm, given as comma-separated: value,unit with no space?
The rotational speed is 7500,rpm
